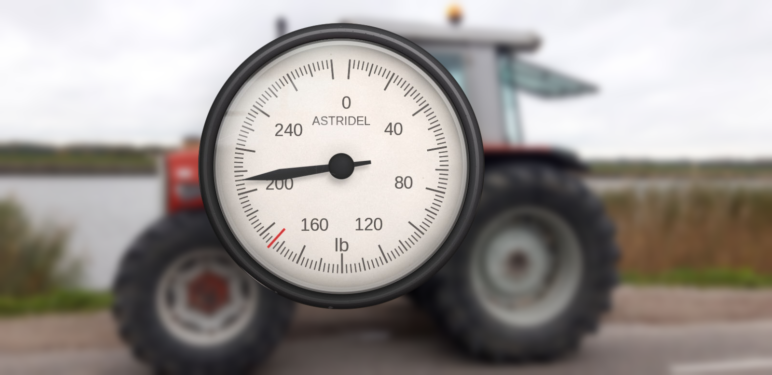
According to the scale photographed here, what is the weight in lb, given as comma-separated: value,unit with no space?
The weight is 206,lb
